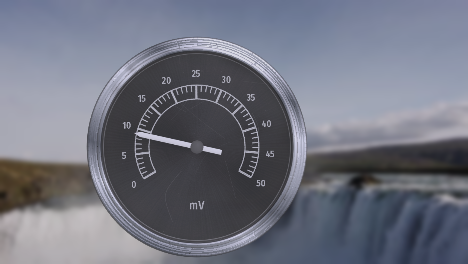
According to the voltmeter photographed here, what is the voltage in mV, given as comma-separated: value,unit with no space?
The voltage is 9,mV
